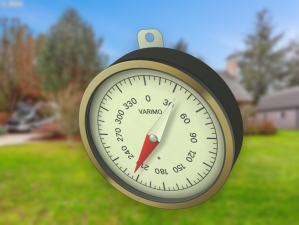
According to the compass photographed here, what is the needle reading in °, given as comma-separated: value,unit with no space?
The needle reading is 215,°
